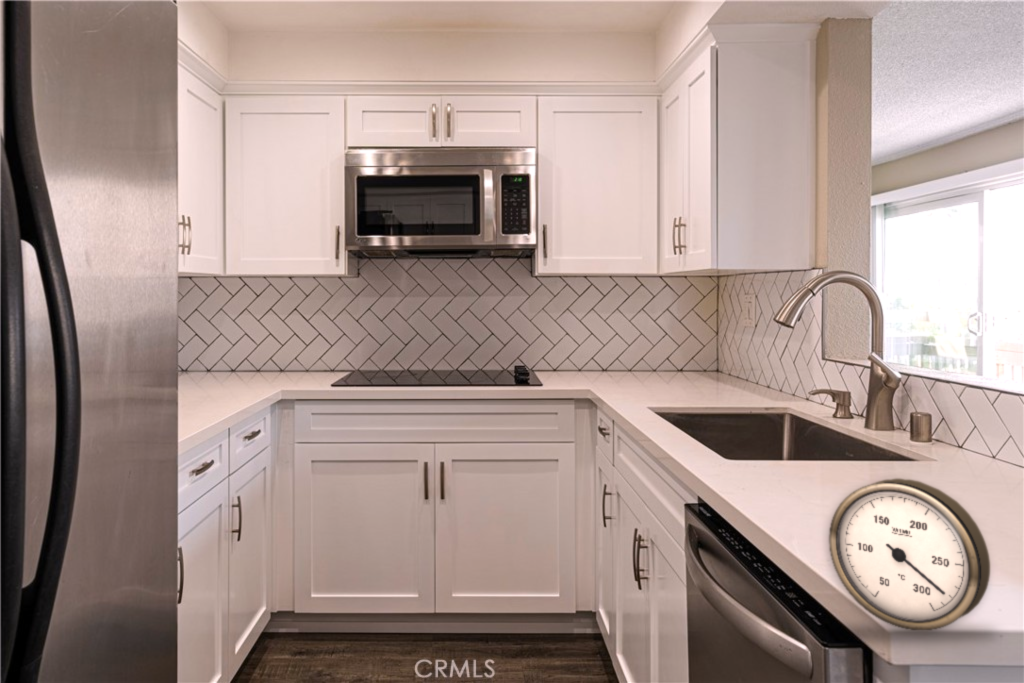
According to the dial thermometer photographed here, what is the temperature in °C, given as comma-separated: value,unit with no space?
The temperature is 280,°C
